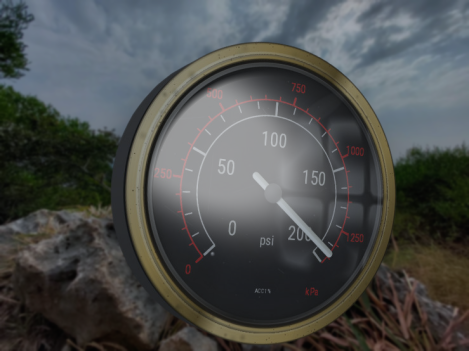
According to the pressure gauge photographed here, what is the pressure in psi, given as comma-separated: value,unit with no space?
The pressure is 195,psi
